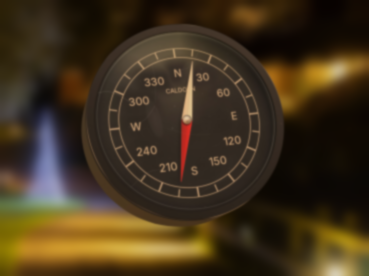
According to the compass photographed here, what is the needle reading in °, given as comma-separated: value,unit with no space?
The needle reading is 195,°
